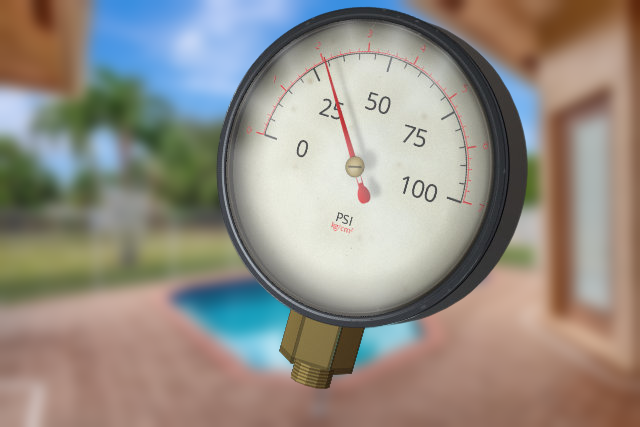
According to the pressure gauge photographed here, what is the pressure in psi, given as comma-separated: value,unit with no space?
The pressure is 30,psi
